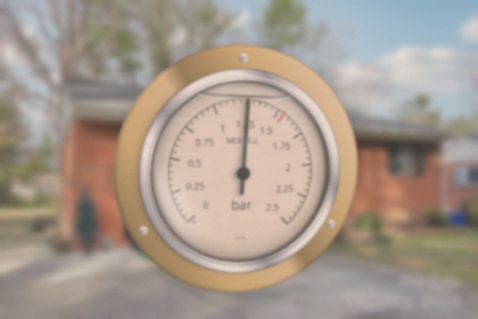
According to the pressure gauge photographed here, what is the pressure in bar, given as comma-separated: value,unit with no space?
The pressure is 1.25,bar
